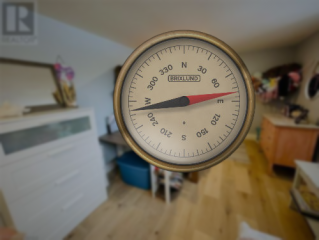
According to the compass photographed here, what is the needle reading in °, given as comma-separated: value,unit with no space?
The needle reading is 80,°
